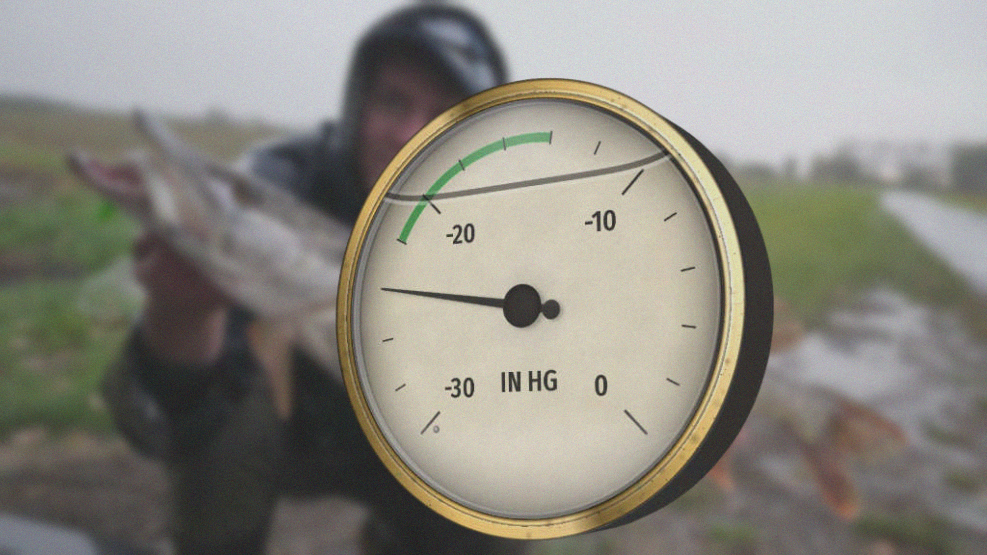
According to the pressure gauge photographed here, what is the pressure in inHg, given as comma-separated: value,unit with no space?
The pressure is -24,inHg
